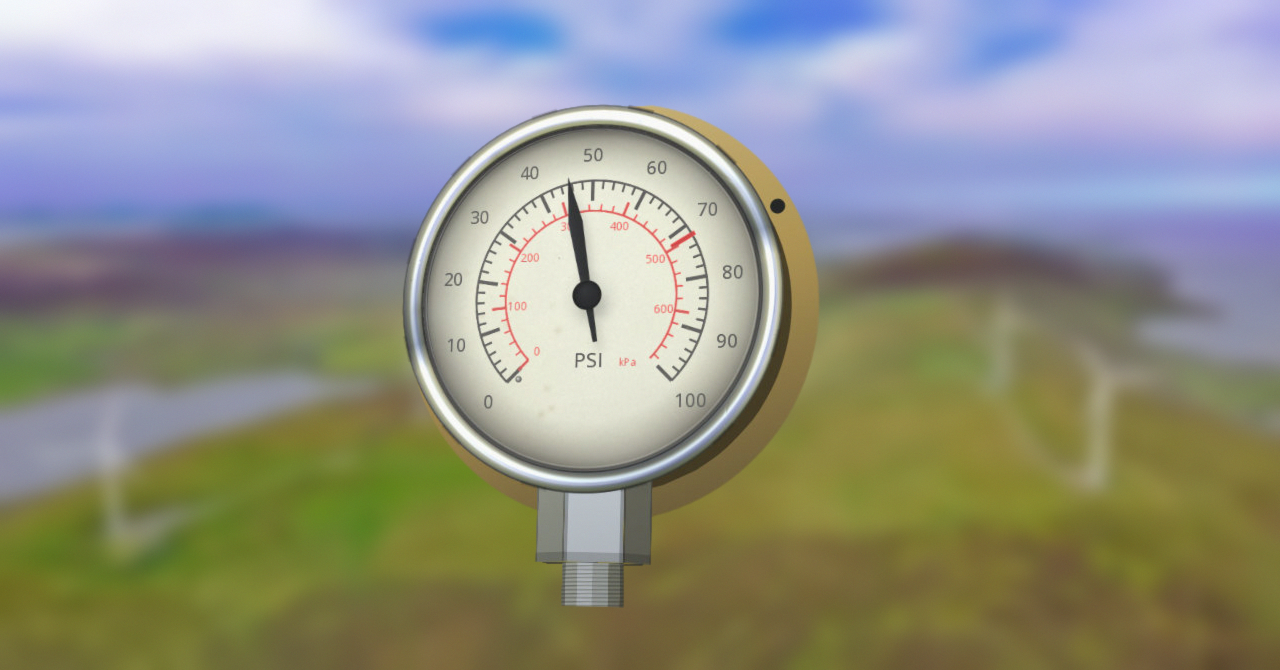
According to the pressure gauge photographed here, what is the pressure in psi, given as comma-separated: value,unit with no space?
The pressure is 46,psi
